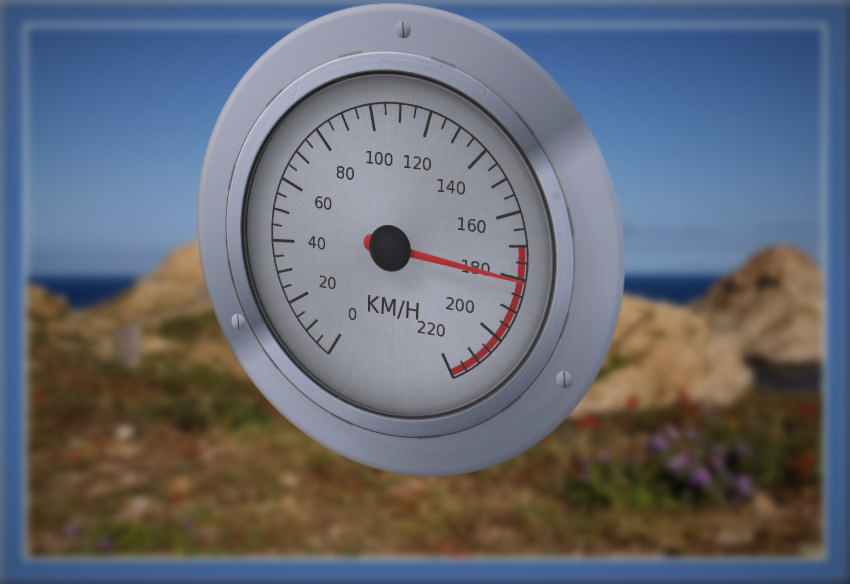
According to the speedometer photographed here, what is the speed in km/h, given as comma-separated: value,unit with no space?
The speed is 180,km/h
